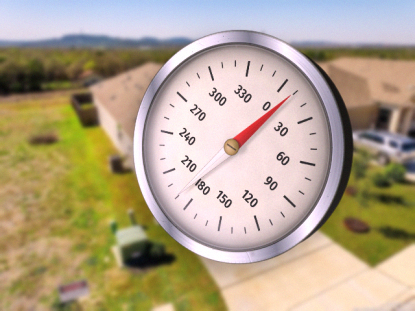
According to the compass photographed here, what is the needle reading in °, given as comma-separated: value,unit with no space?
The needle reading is 10,°
